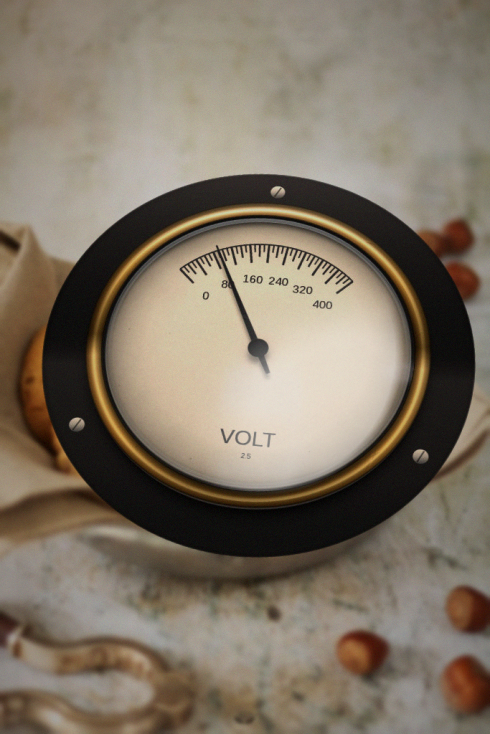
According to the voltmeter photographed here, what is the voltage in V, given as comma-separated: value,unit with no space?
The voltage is 90,V
